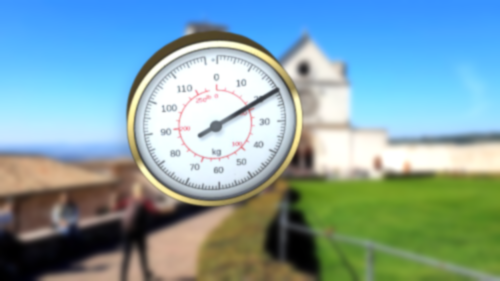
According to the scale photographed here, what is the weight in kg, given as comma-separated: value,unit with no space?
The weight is 20,kg
